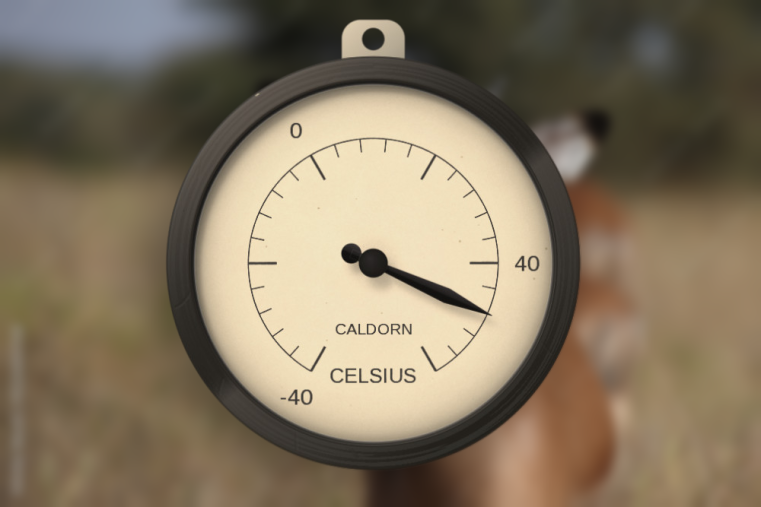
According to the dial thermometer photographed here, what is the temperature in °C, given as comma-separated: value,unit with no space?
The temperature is 48,°C
